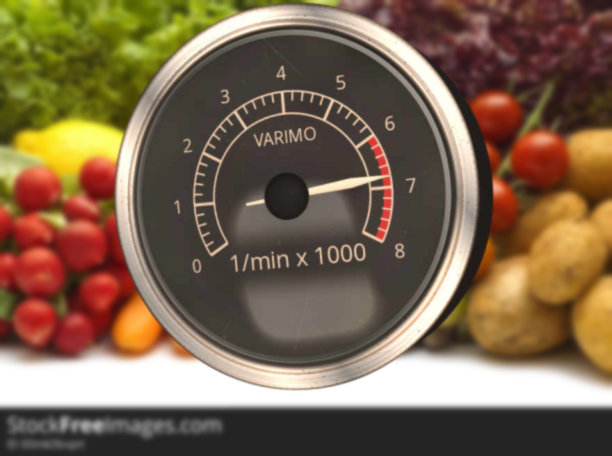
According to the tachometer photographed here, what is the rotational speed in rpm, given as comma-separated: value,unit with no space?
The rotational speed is 6800,rpm
